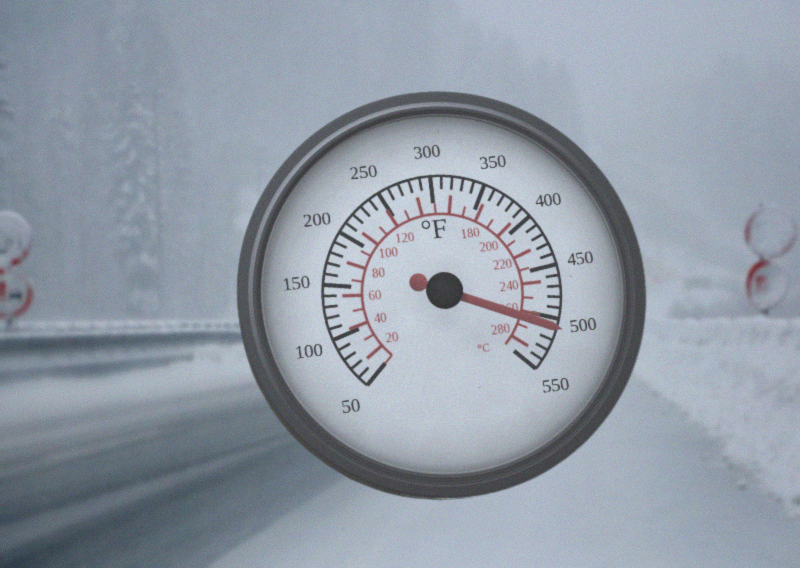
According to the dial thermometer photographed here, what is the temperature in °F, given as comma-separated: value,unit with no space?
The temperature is 510,°F
